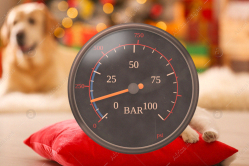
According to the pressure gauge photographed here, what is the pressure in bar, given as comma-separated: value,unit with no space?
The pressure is 10,bar
